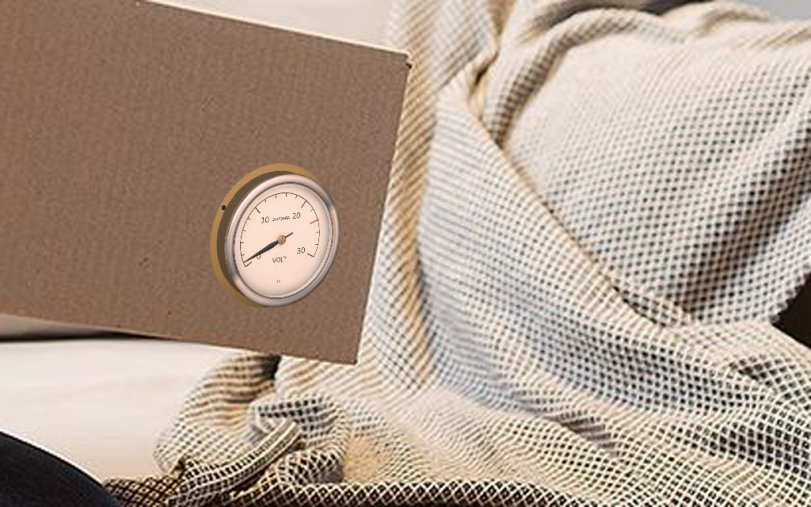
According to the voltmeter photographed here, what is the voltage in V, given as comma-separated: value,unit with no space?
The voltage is 1,V
